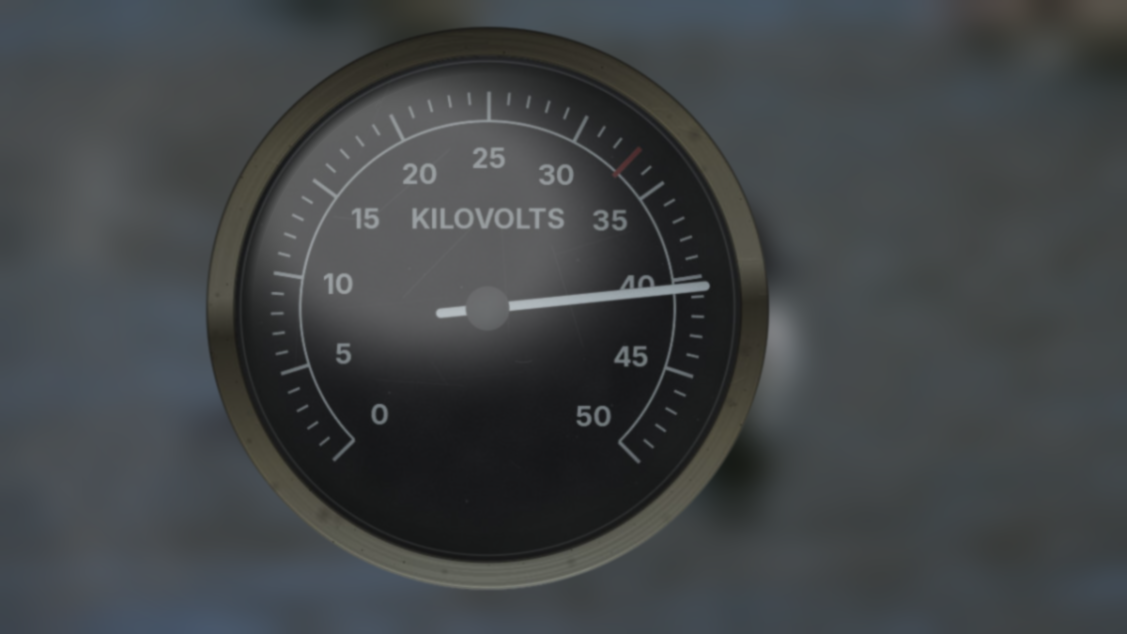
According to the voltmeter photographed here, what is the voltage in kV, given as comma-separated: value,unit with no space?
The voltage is 40.5,kV
